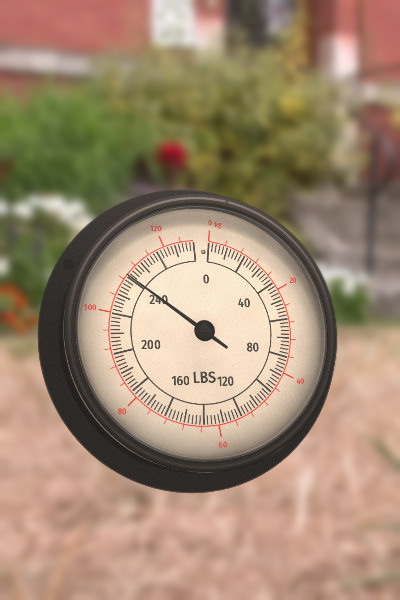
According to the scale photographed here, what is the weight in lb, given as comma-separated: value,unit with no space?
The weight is 240,lb
